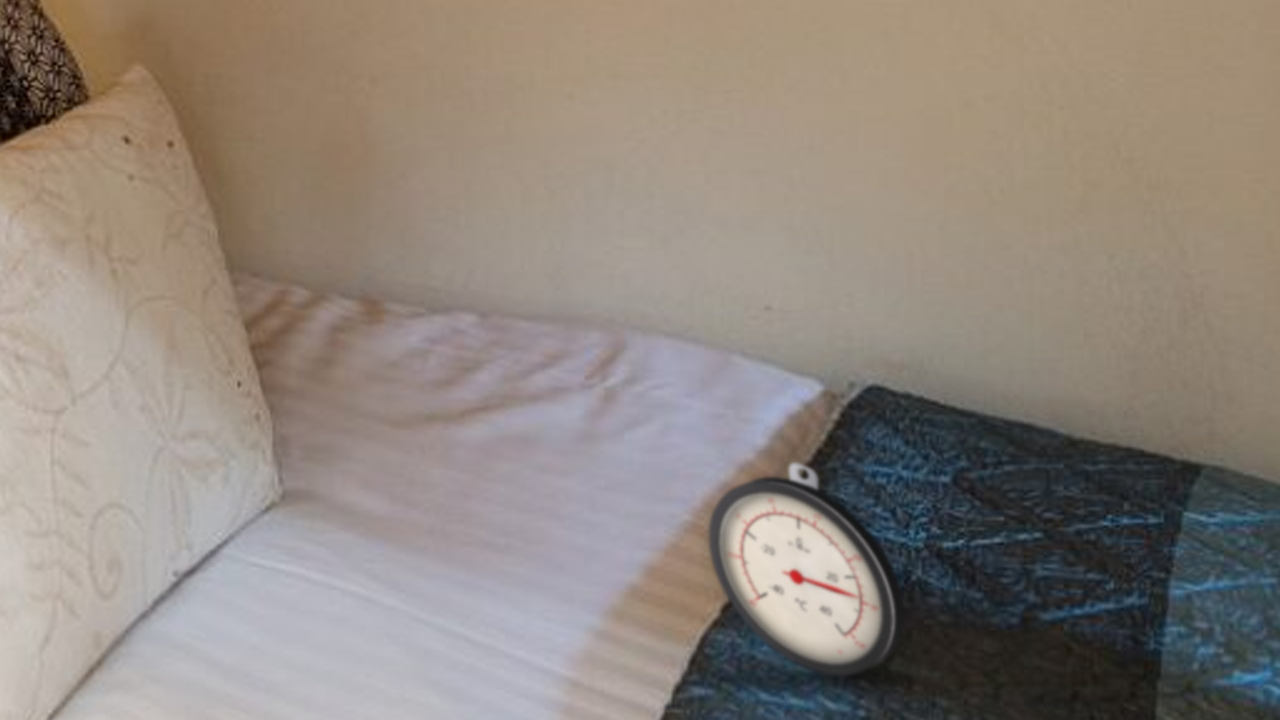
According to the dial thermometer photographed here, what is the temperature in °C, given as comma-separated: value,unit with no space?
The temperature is 25,°C
